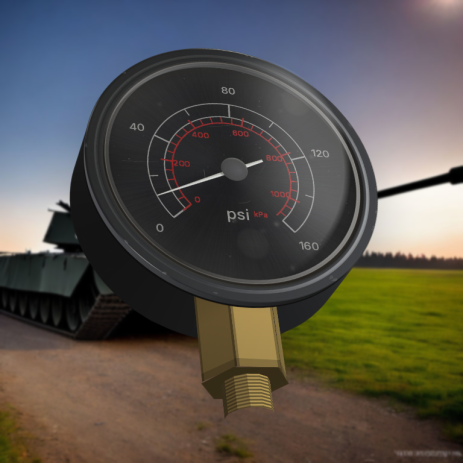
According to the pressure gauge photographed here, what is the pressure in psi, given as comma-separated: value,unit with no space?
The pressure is 10,psi
